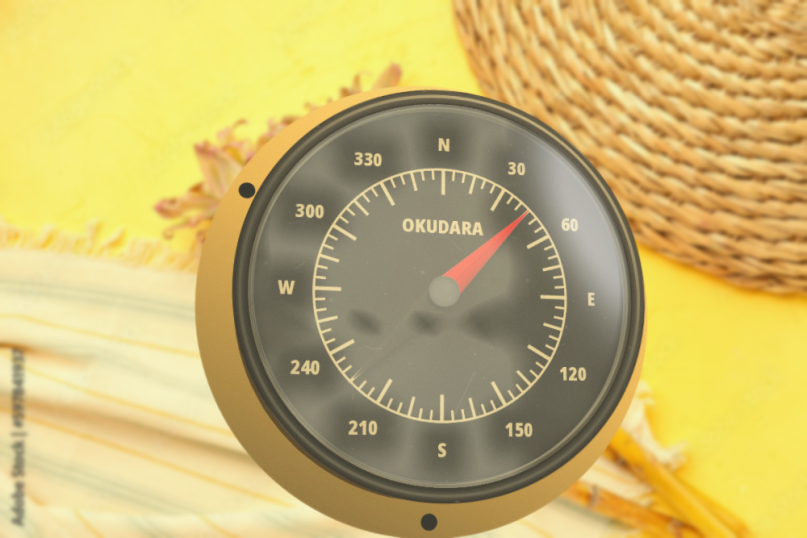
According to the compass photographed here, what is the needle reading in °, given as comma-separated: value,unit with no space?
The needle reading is 45,°
